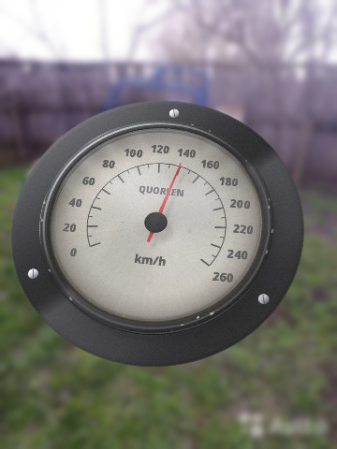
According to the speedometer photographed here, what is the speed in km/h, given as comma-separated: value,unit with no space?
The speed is 140,km/h
